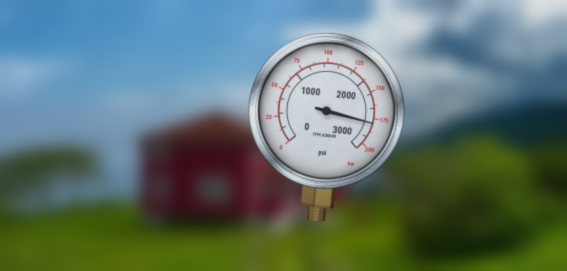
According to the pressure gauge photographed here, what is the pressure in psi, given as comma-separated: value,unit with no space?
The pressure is 2600,psi
